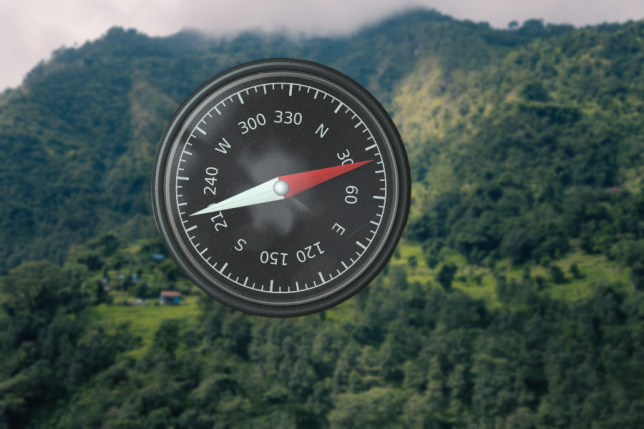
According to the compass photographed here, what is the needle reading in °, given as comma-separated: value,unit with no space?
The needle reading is 37.5,°
